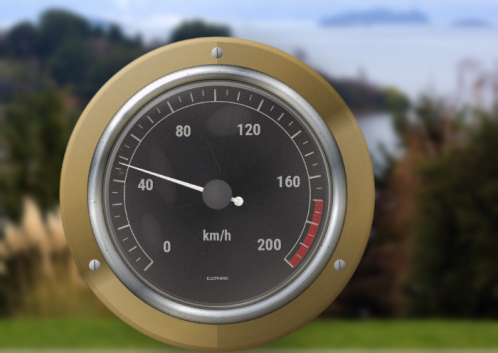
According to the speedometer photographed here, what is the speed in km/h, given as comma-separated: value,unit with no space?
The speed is 47.5,km/h
